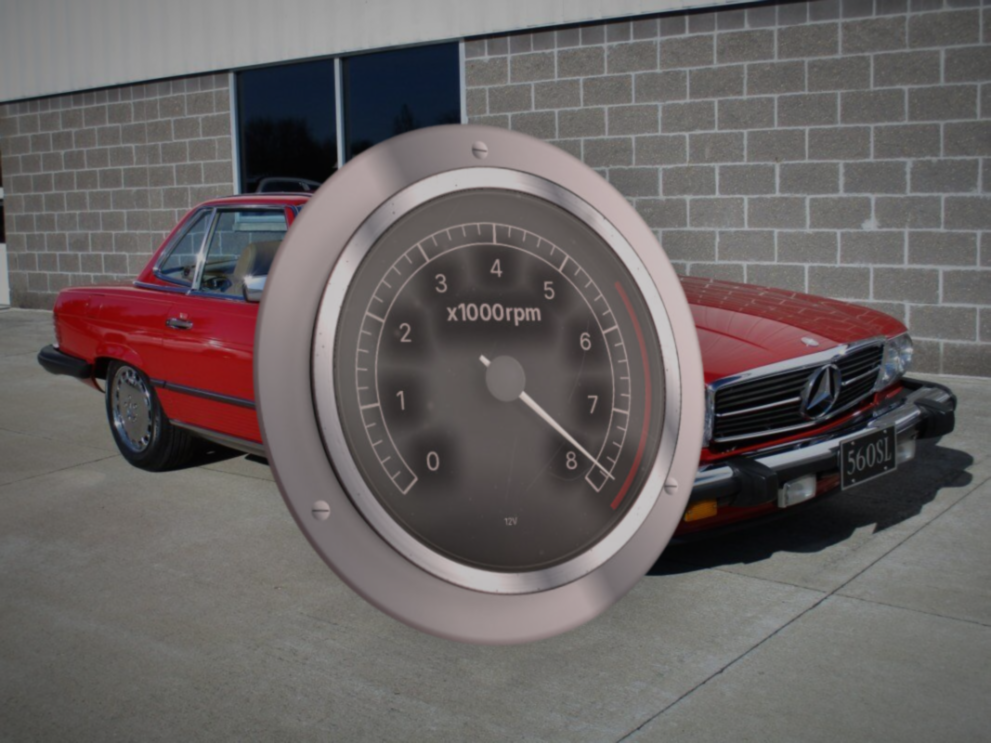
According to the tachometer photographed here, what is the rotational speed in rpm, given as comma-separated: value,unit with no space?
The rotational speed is 7800,rpm
